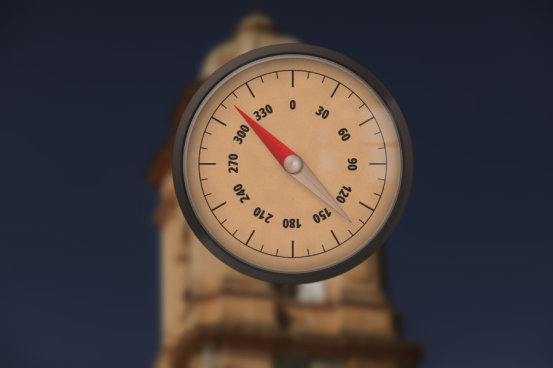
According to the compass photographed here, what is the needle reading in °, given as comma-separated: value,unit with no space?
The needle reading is 315,°
